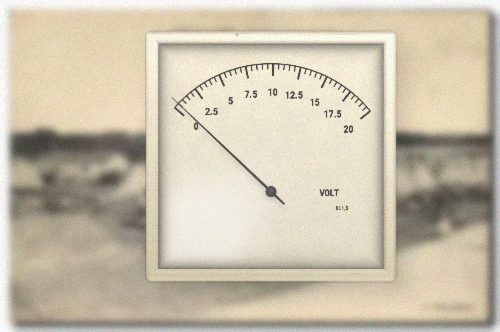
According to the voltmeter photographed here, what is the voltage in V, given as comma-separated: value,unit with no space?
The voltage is 0.5,V
